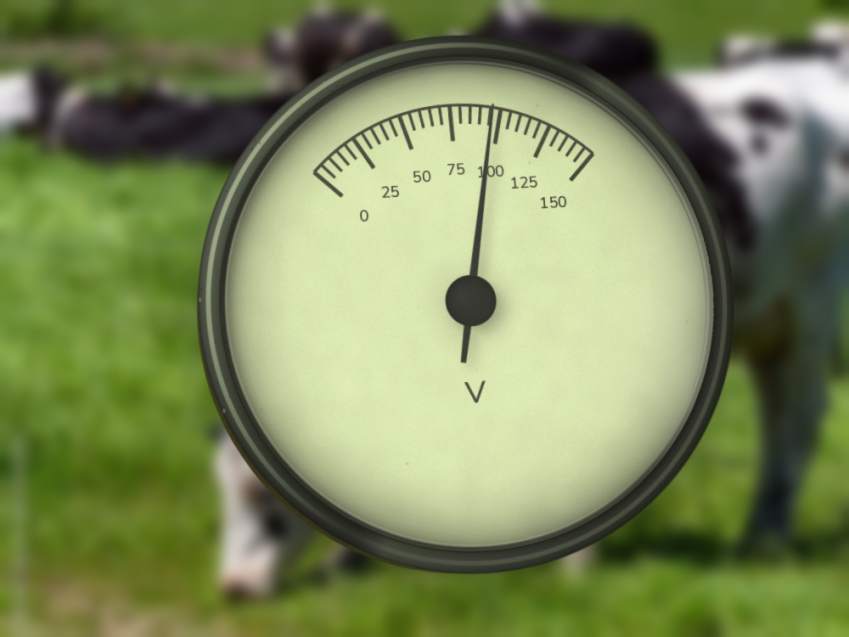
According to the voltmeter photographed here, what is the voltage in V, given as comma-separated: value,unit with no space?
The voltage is 95,V
